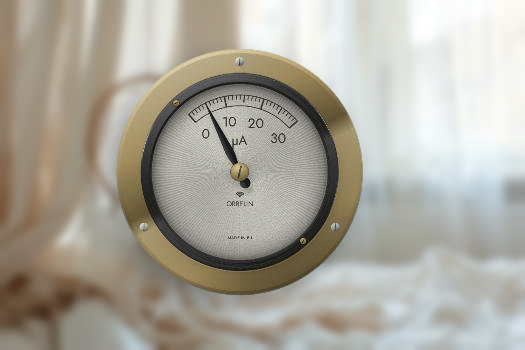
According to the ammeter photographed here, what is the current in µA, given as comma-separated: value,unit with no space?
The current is 5,µA
